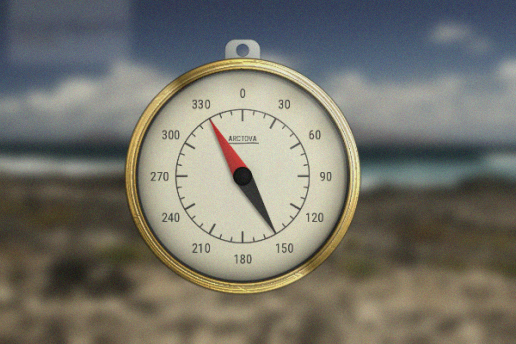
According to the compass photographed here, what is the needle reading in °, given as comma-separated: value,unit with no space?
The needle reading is 330,°
